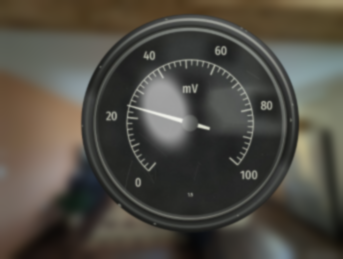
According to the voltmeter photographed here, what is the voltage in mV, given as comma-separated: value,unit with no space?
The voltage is 24,mV
